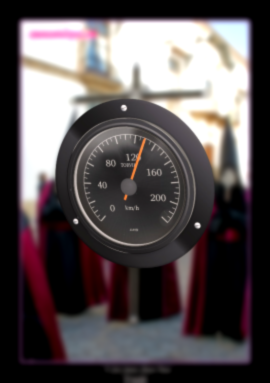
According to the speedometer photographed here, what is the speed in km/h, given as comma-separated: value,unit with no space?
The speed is 130,km/h
